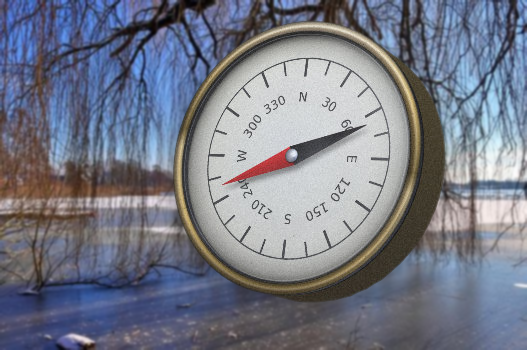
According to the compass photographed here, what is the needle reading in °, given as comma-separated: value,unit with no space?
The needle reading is 247.5,°
